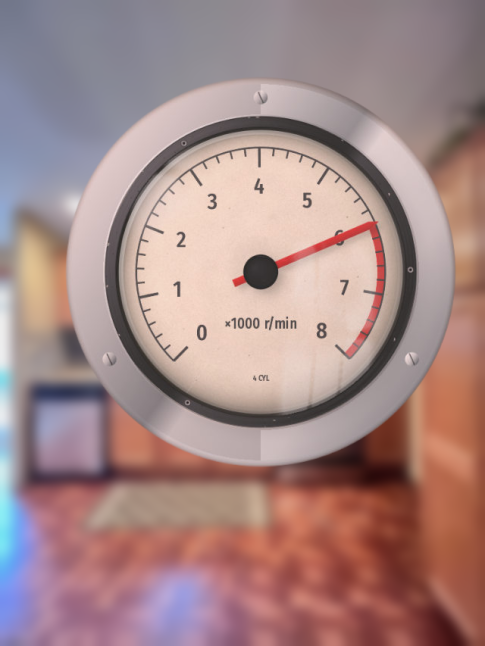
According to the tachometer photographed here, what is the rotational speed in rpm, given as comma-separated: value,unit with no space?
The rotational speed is 6000,rpm
